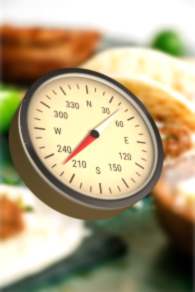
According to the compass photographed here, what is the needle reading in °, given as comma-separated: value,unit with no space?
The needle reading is 225,°
